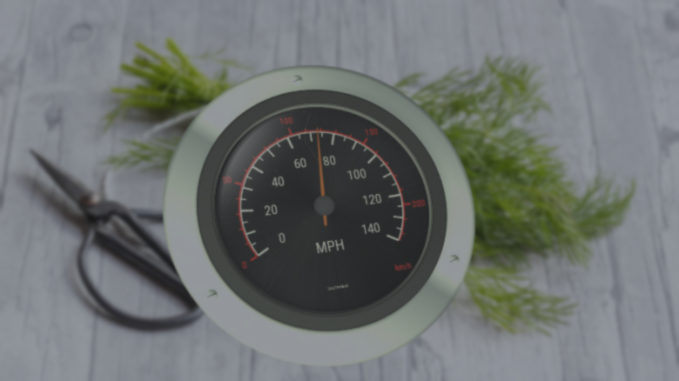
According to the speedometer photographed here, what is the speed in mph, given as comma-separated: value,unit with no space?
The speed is 72.5,mph
